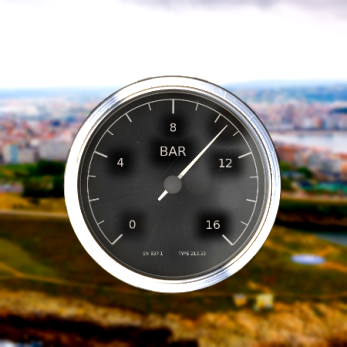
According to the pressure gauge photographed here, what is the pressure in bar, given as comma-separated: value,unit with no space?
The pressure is 10.5,bar
